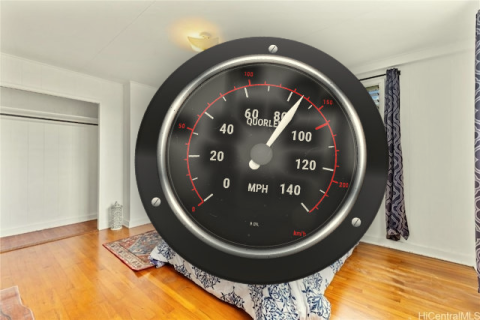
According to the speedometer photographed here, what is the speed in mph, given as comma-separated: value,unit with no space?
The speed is 85,mph
